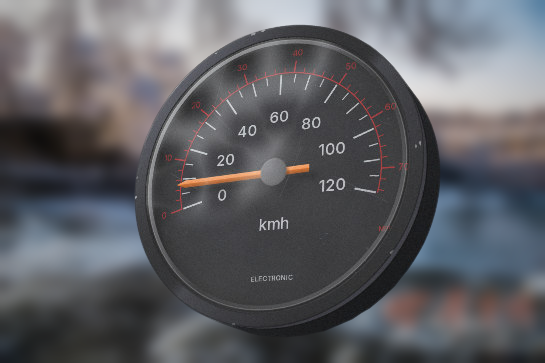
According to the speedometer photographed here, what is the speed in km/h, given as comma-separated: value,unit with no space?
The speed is 7.5,km/h
